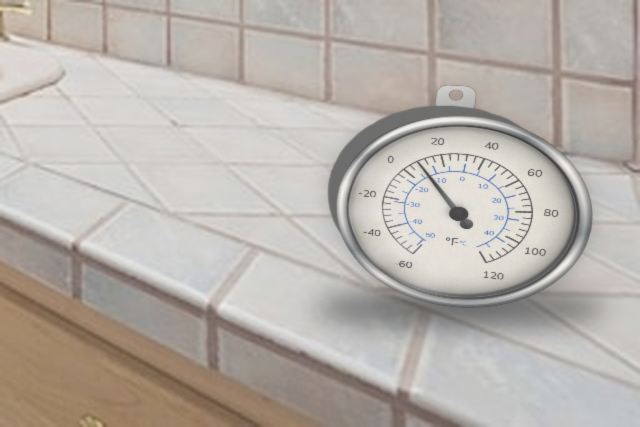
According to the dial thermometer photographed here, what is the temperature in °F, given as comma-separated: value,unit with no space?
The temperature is 8,°F
